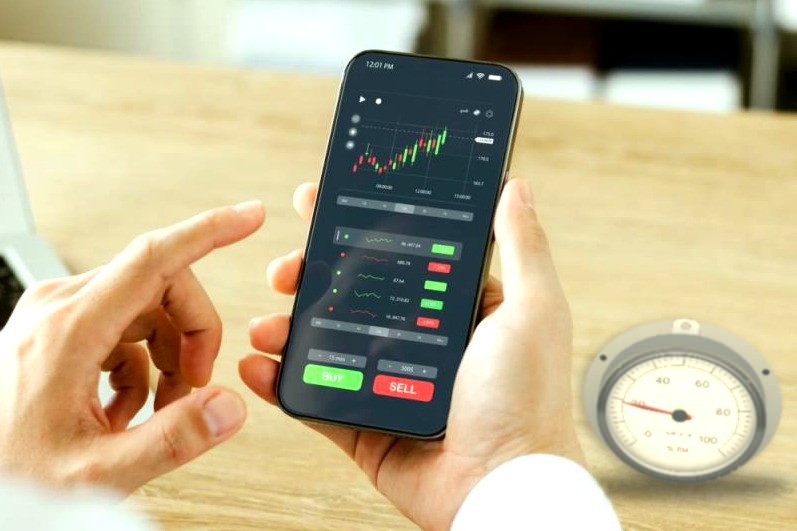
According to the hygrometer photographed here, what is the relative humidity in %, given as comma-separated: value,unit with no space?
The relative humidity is 20,%
